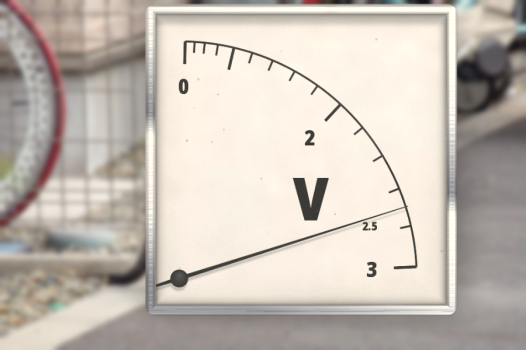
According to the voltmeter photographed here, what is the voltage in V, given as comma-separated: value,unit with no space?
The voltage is 2.7,V
